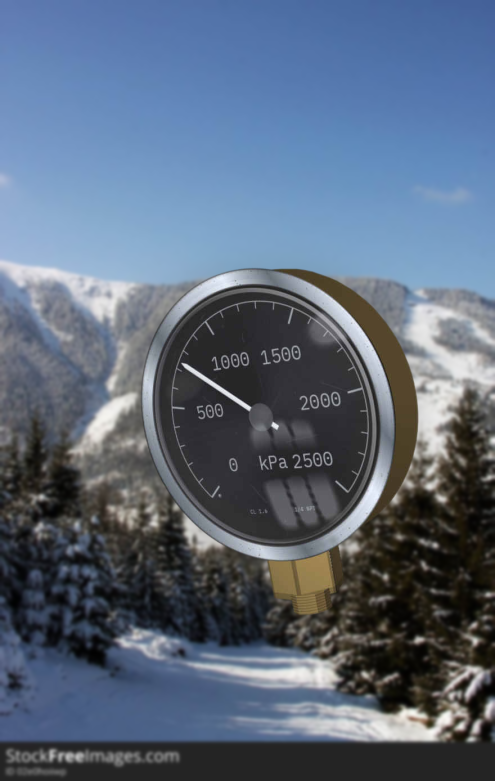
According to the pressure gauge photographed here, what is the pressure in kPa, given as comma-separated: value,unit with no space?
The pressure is 750,kPa
